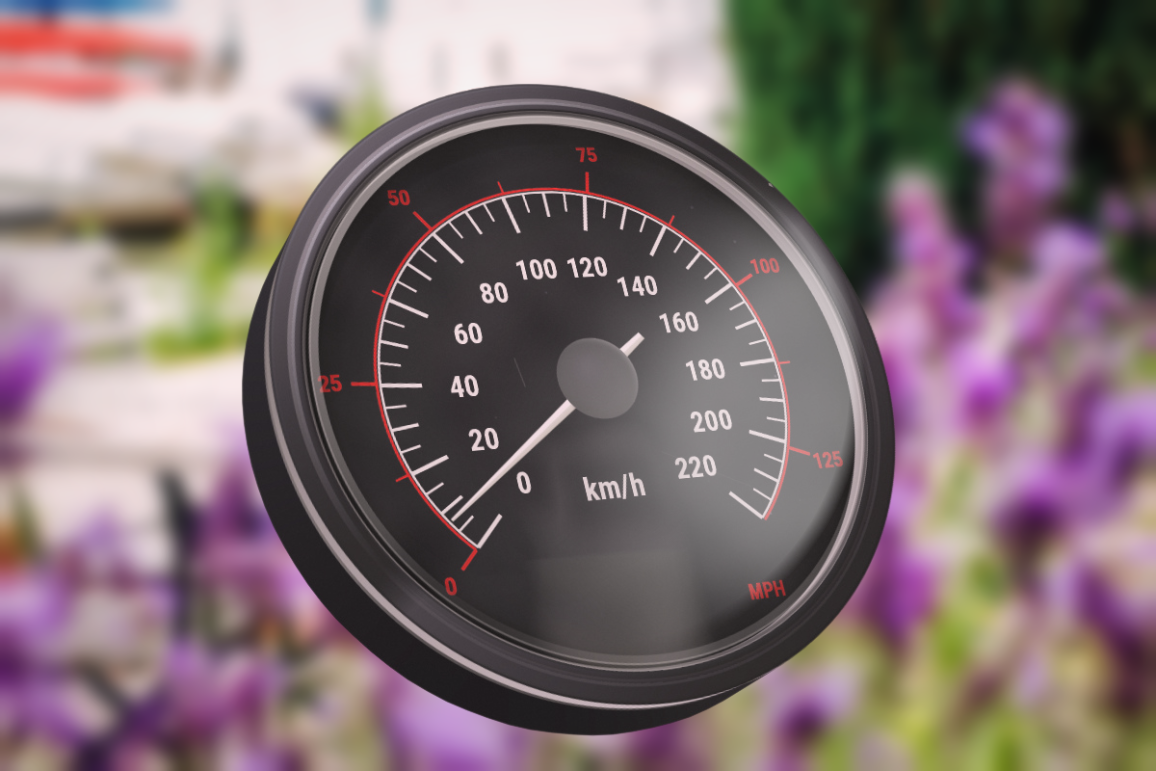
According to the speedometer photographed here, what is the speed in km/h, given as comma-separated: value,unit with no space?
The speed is 7.5,km/h
